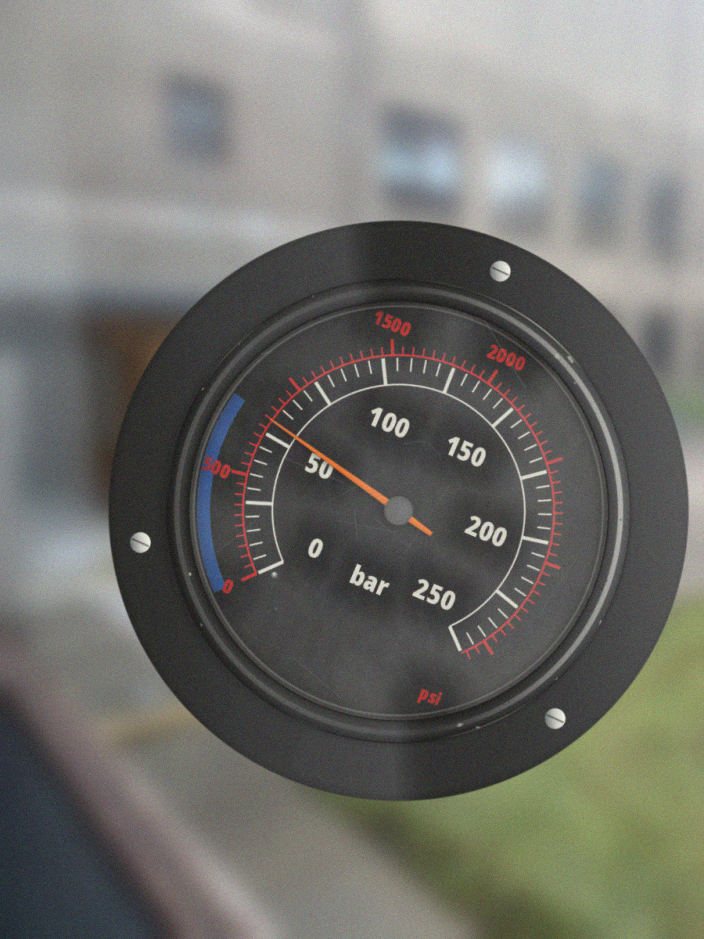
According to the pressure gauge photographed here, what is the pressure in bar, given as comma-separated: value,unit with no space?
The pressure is 55,bar
